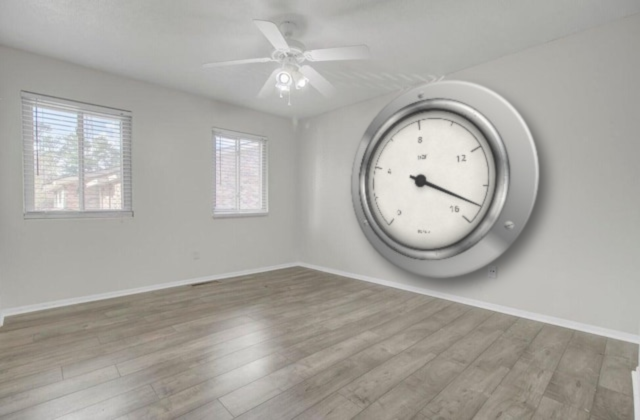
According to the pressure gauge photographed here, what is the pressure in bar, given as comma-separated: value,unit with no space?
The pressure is 15,bar
